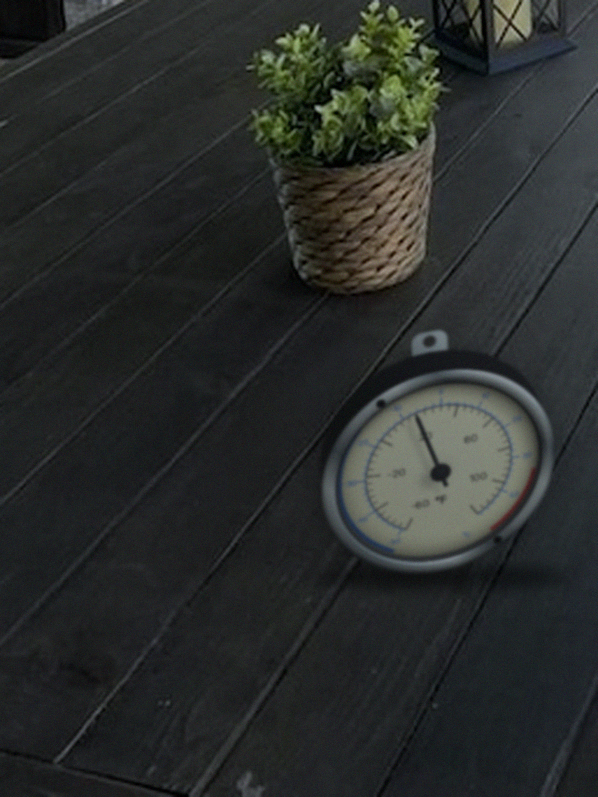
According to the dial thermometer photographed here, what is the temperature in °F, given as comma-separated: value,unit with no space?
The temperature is 20,°F
